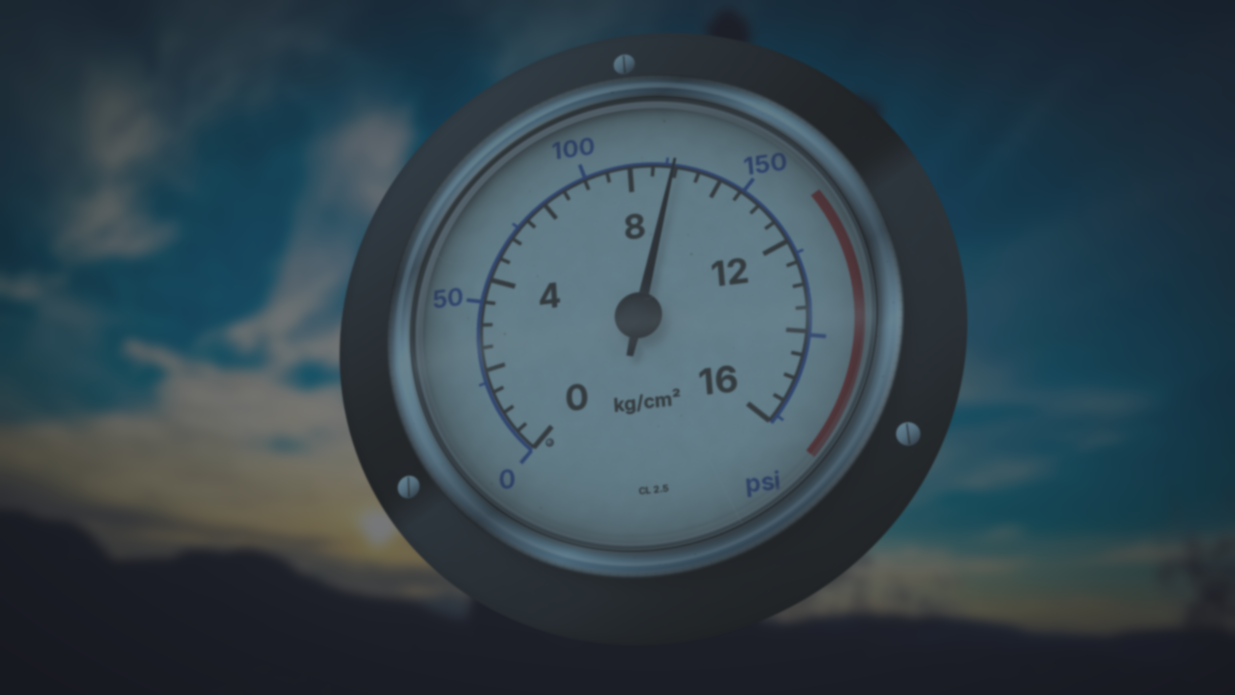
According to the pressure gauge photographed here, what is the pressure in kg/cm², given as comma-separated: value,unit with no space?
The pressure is 9,kg/cm²
